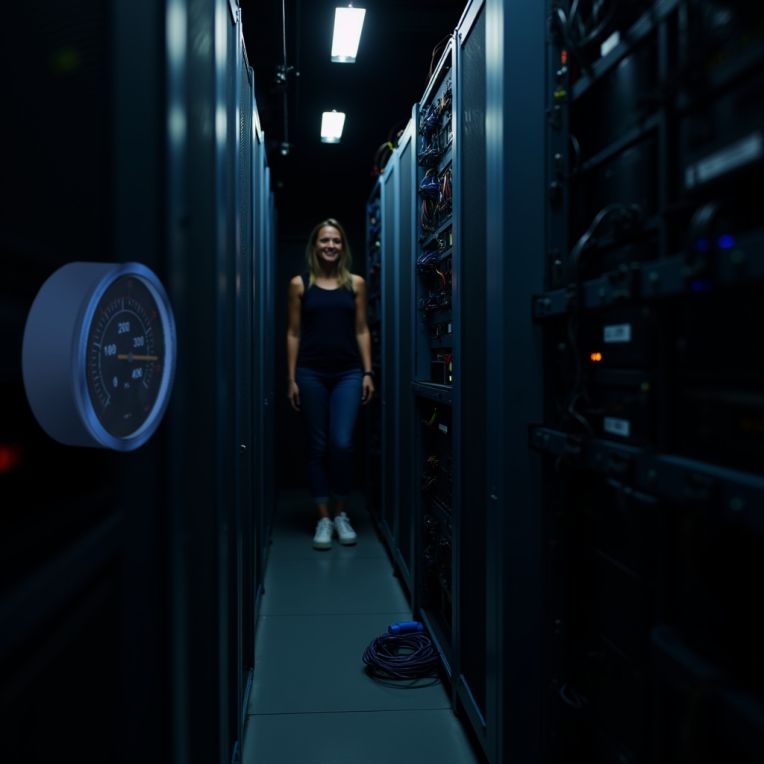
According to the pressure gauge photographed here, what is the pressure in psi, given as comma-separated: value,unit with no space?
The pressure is 350,psi
